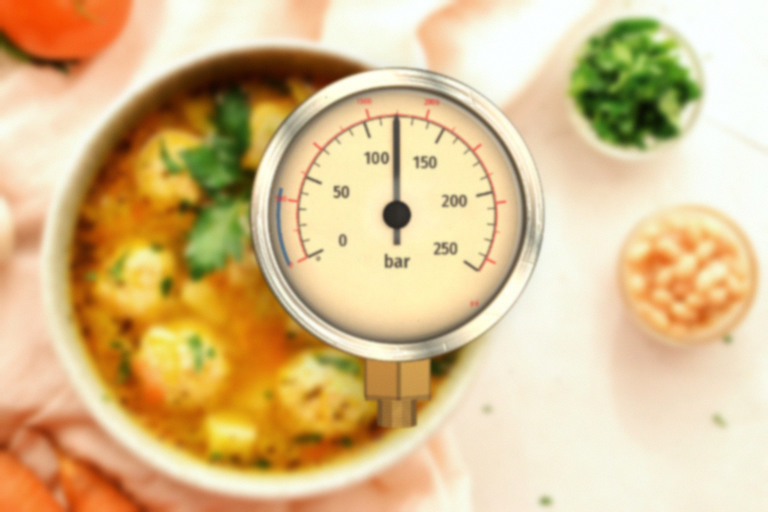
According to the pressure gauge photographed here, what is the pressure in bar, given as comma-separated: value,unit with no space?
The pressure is 120,bar
